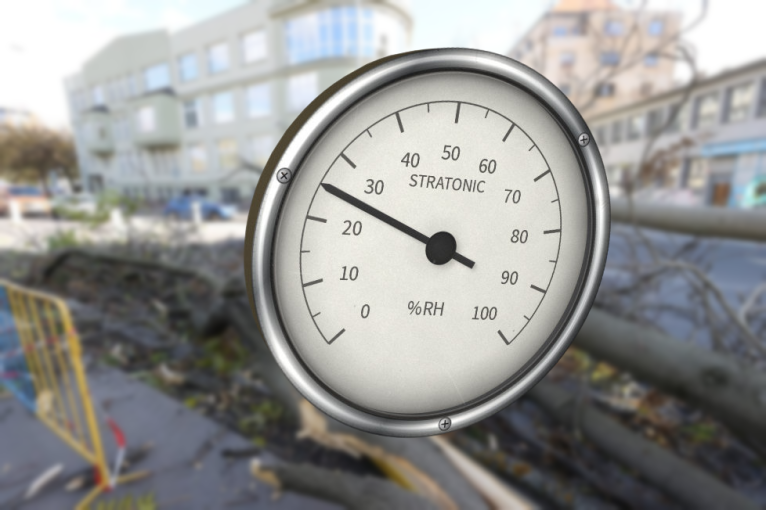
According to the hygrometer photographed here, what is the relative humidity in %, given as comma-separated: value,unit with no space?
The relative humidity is 25,%
